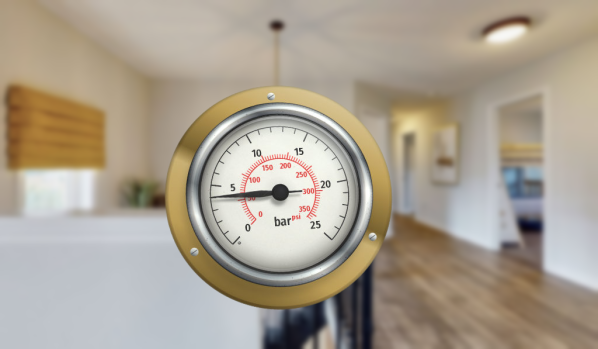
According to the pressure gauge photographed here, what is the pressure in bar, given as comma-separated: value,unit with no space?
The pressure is 4,bar
